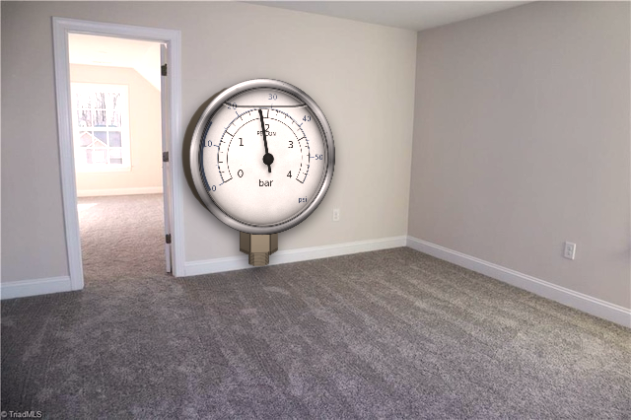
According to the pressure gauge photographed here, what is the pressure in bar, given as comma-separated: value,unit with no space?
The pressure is 1.8,bar
